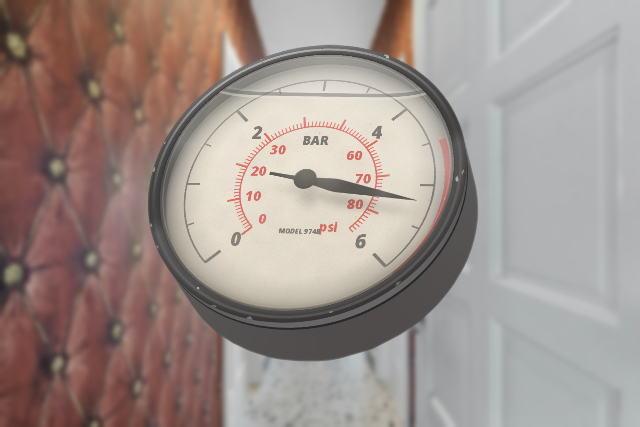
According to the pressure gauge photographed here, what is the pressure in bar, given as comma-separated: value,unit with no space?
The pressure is 5.25,bar
